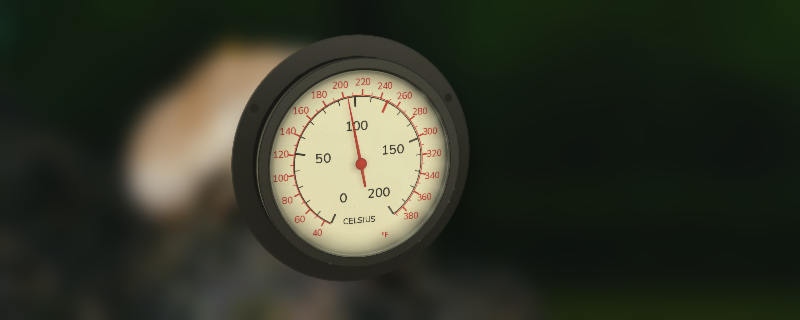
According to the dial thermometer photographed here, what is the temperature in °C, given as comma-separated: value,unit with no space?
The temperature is 95,°C
